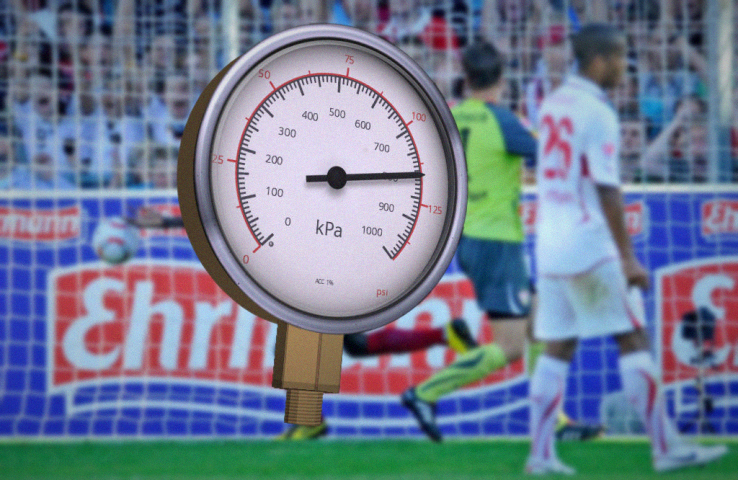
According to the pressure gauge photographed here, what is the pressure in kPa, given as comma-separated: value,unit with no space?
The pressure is 800,kPa
